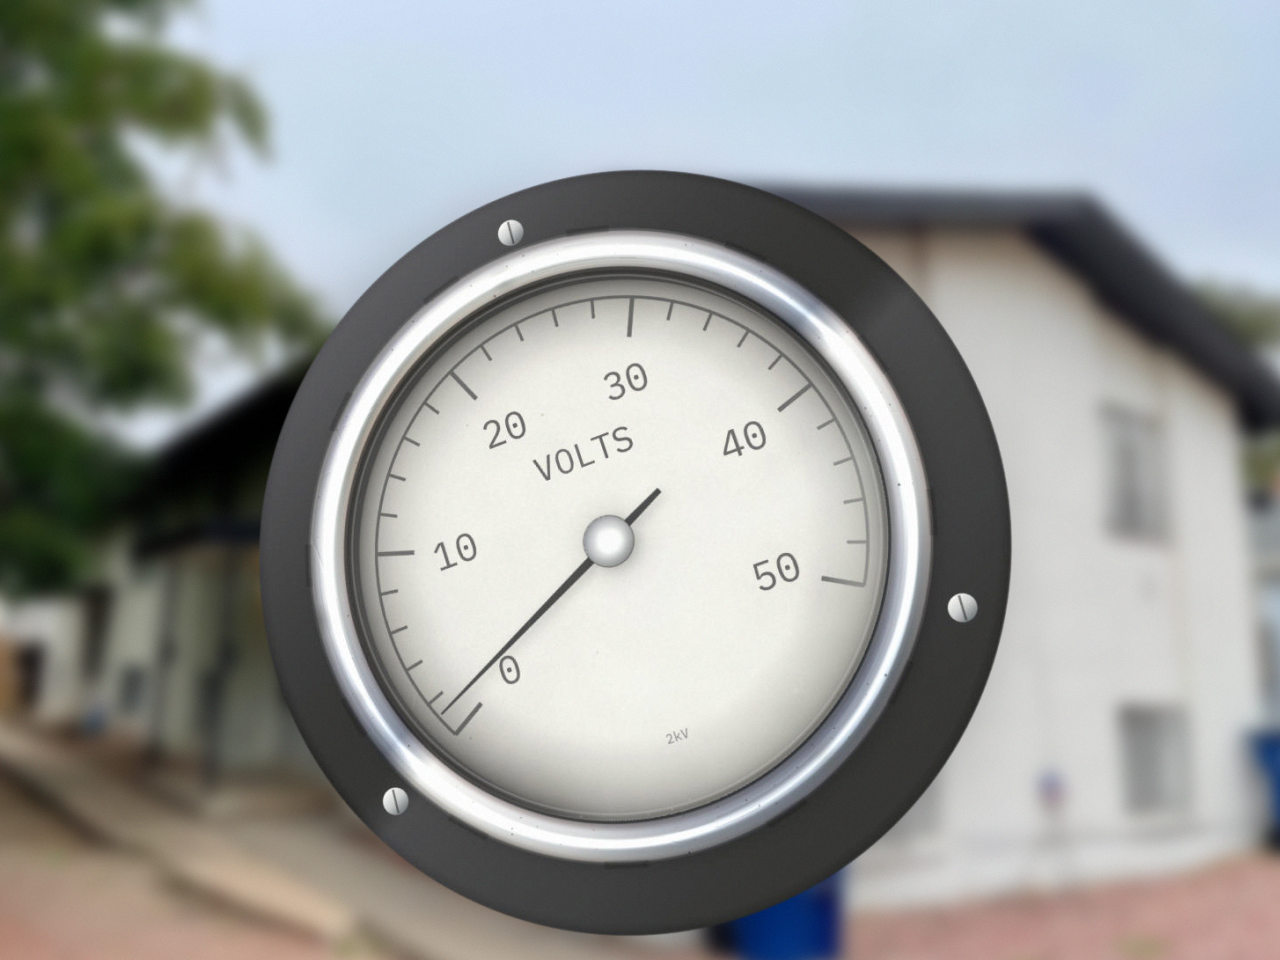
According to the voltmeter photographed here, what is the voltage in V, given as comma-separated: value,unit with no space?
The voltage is 1,V
